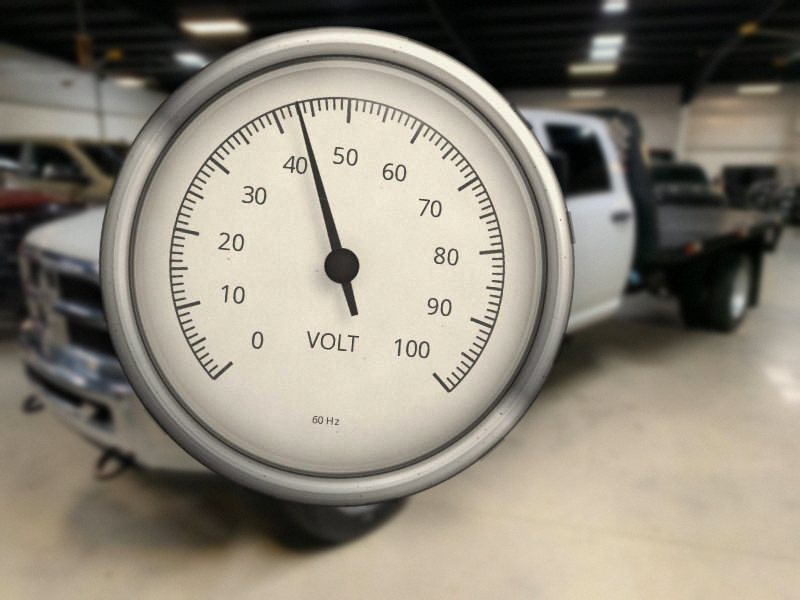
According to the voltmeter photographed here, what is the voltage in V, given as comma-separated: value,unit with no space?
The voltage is 43,V
